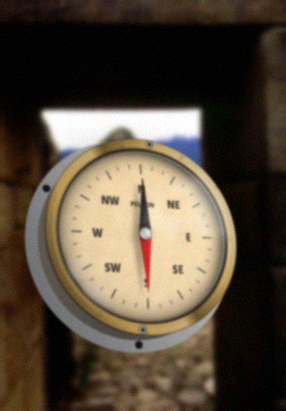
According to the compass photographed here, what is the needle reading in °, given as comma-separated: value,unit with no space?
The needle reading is 180,°
